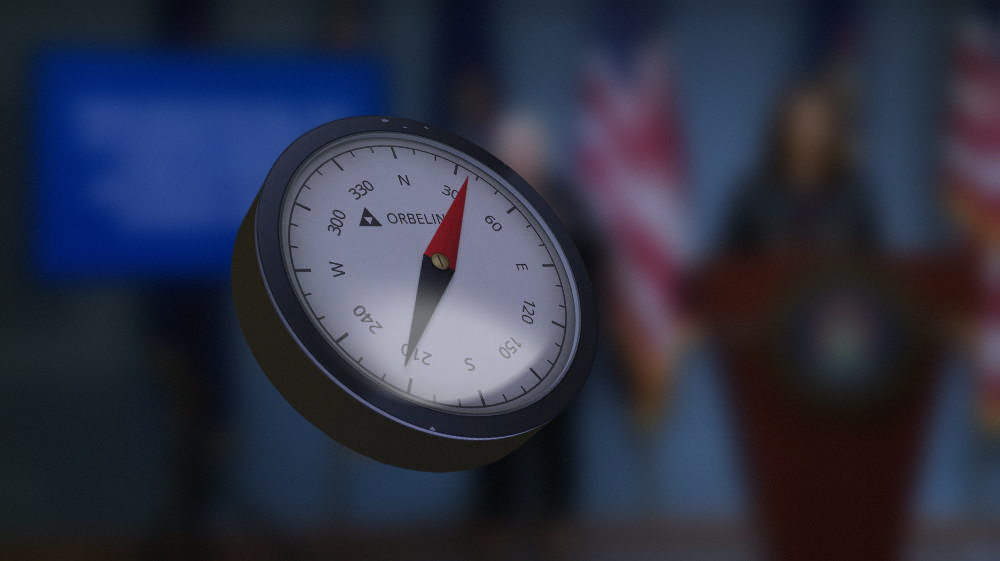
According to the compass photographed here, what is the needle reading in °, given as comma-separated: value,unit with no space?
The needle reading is 35,°
